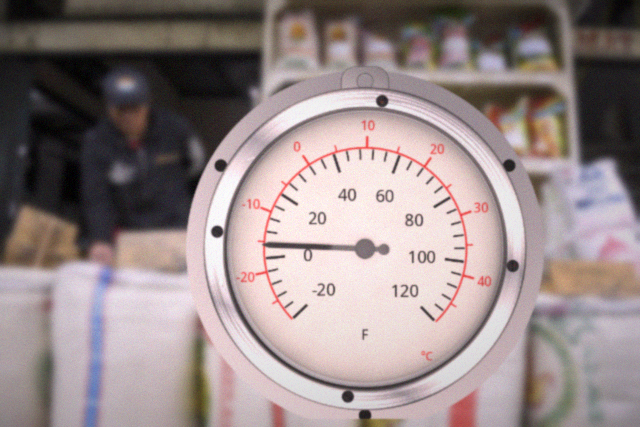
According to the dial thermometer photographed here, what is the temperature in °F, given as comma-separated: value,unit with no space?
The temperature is 4,°F
